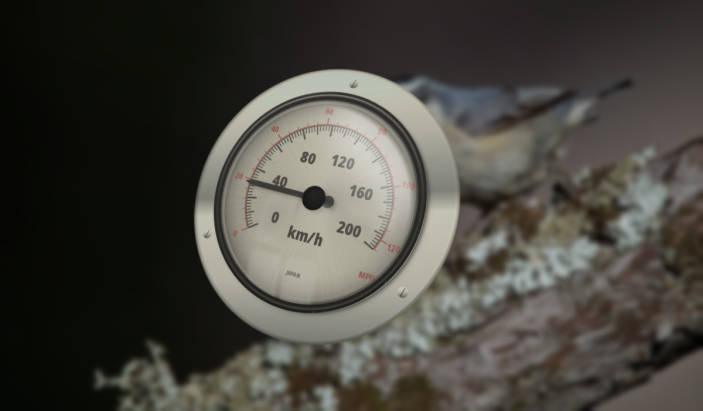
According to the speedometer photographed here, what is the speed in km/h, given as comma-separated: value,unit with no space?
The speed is 30,km/h
